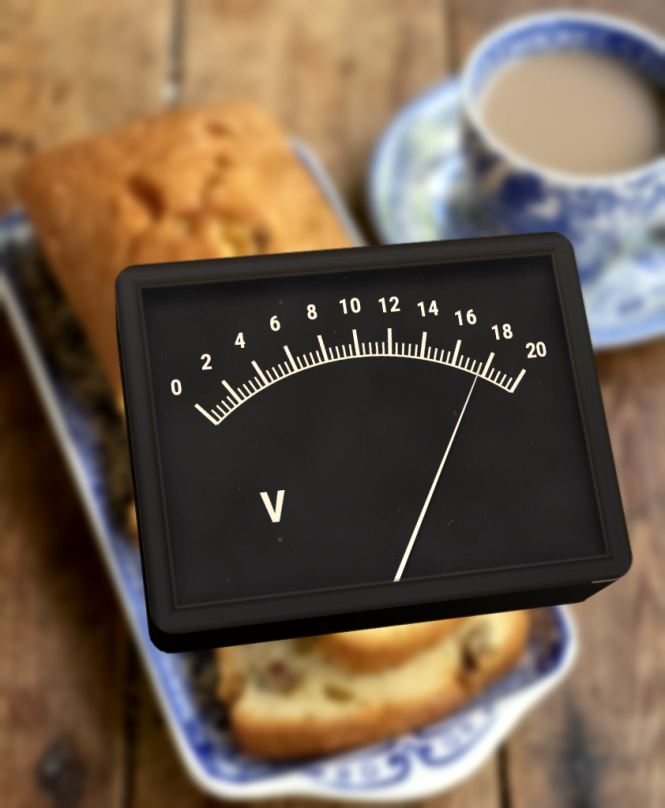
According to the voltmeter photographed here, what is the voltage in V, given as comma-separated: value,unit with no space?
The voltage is 17.6,V
